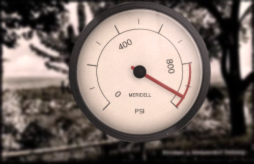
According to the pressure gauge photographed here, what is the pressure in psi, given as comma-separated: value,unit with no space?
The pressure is 950,psi
